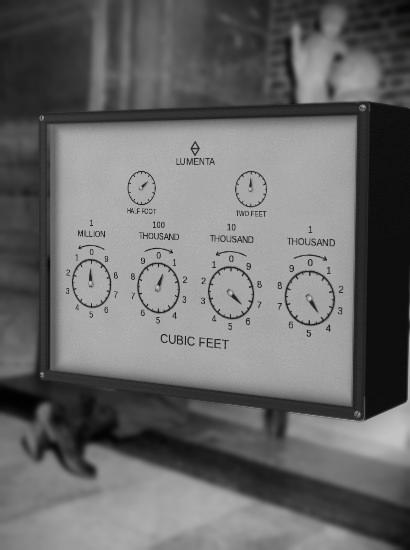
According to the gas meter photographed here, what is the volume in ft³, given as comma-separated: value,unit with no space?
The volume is 6400,ft³
